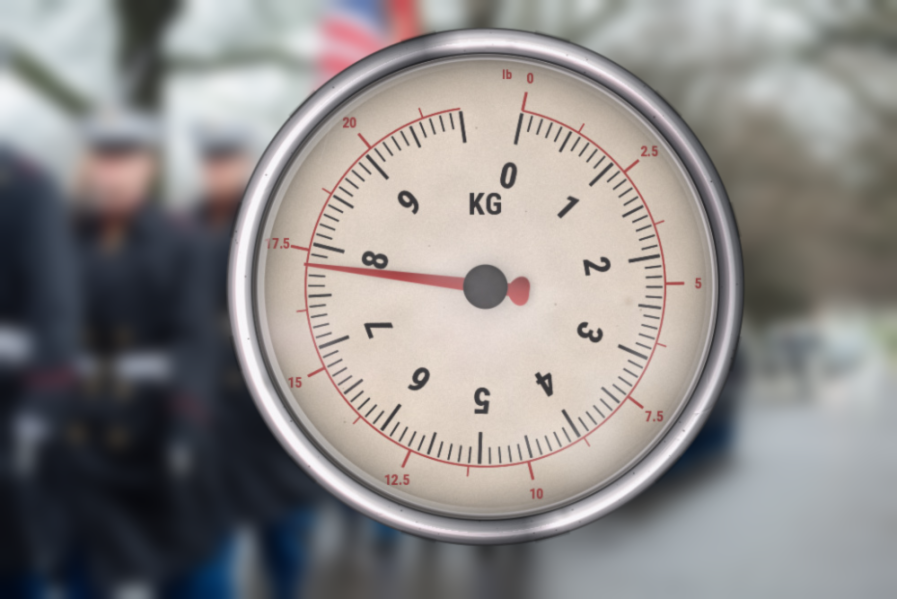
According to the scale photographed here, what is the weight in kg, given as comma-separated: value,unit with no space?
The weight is 7.8,kg
